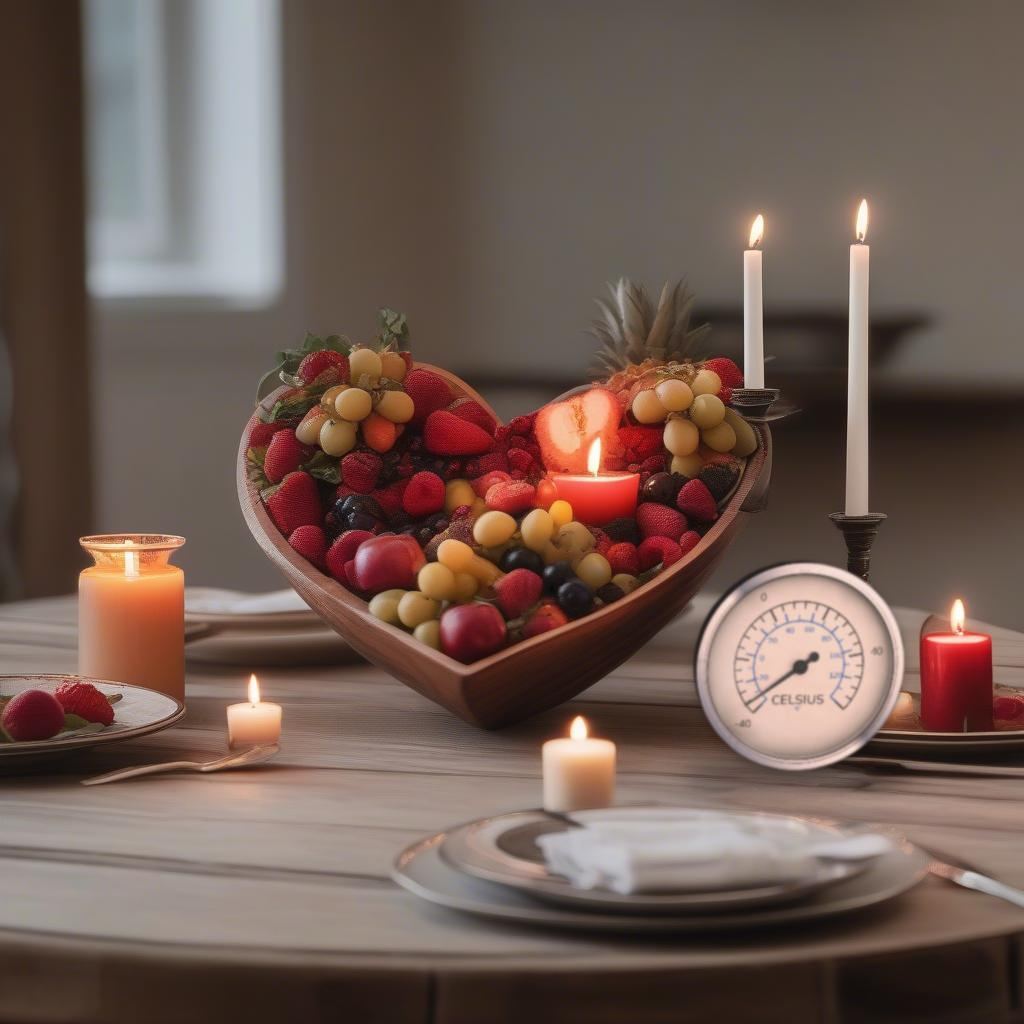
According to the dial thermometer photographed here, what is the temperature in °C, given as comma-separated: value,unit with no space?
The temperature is -36,°C
